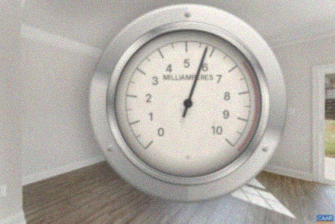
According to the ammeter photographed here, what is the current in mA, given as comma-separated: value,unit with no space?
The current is 5.75,mA
